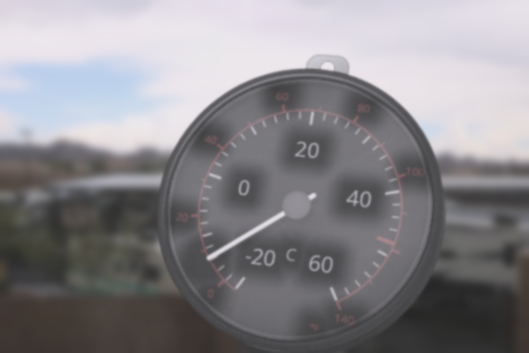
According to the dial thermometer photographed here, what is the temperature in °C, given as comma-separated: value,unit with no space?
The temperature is -14,°C
